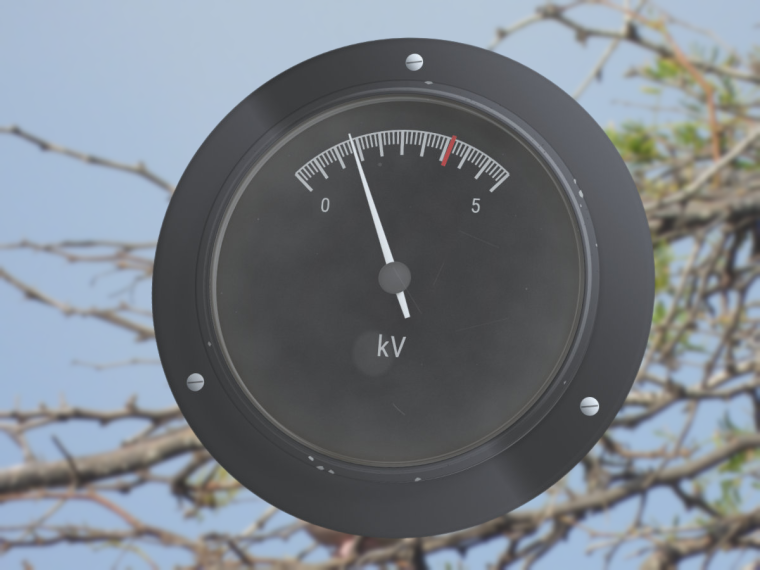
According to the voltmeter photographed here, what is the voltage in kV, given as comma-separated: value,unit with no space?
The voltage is 1.4,kV
